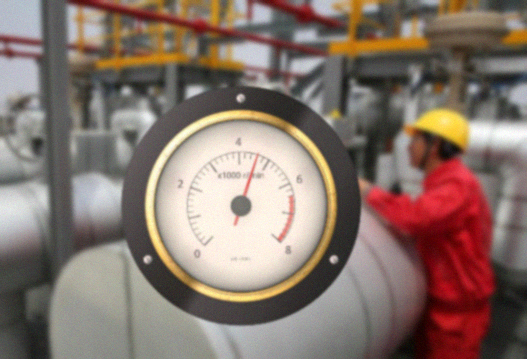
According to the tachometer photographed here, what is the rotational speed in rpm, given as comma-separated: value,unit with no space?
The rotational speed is 4600,rpm
